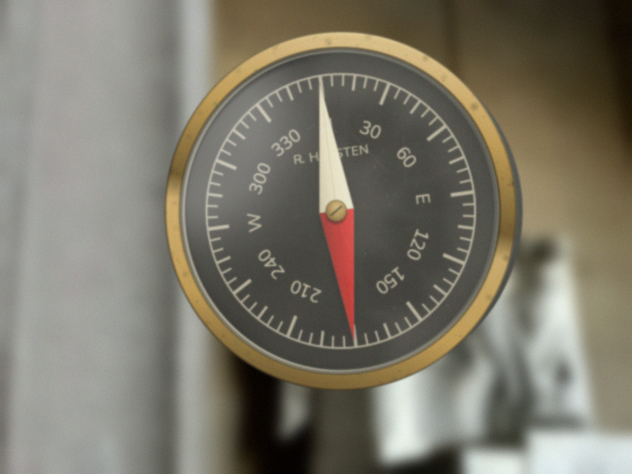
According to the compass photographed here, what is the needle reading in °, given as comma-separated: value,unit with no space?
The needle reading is 180,°
